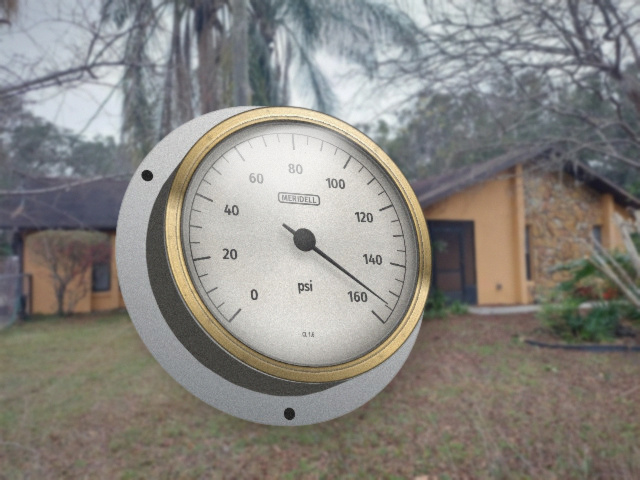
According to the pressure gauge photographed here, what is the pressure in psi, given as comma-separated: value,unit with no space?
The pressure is 155,psi
